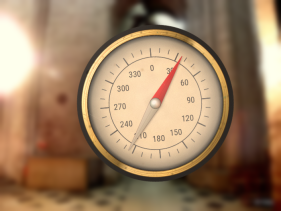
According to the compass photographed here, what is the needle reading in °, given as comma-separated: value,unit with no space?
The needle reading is 35,°
